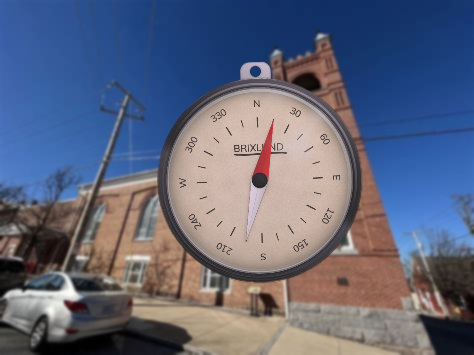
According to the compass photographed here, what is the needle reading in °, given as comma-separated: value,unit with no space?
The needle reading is 15,°
